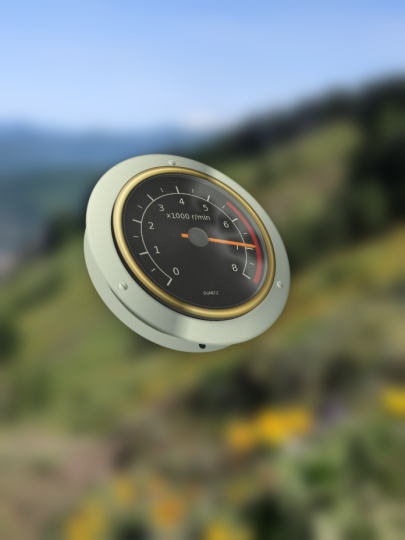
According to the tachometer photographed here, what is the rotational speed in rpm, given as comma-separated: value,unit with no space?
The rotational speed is 7000,rpm
